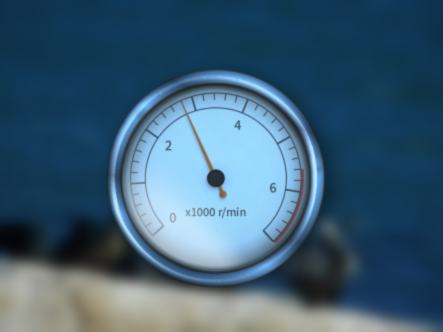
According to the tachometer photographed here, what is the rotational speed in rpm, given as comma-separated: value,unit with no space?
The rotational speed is 2800,rpm
